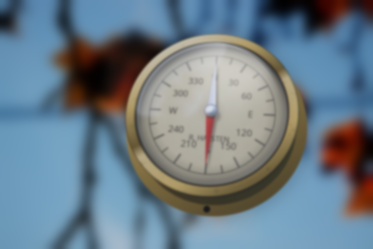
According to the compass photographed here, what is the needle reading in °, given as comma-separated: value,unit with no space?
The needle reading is 180,°
